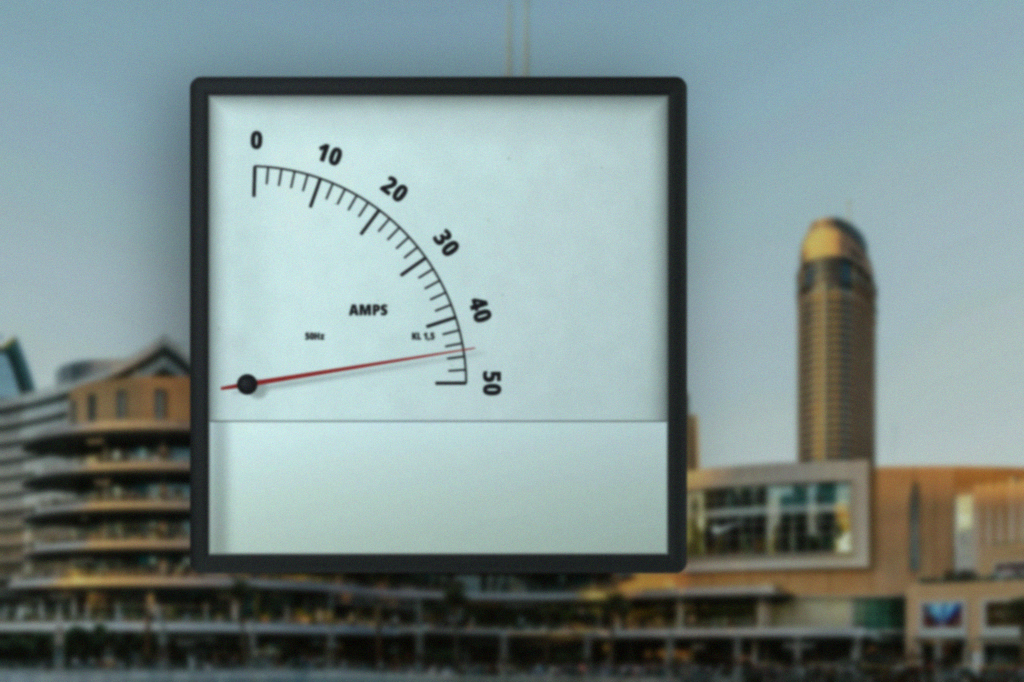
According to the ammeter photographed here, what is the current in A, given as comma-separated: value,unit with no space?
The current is 45,A
